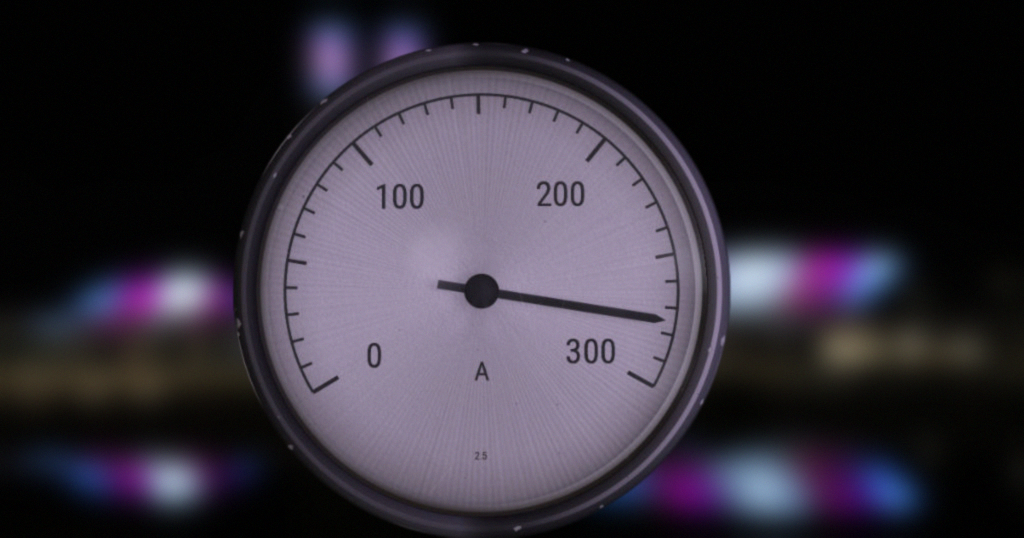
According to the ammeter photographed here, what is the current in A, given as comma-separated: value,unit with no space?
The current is 275,A
